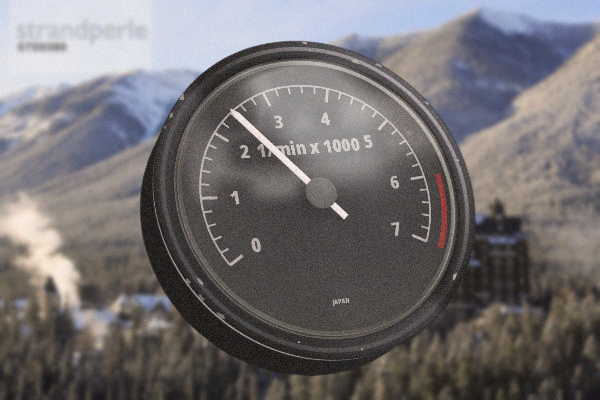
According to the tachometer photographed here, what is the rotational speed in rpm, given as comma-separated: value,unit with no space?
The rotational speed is 2400,rpm
